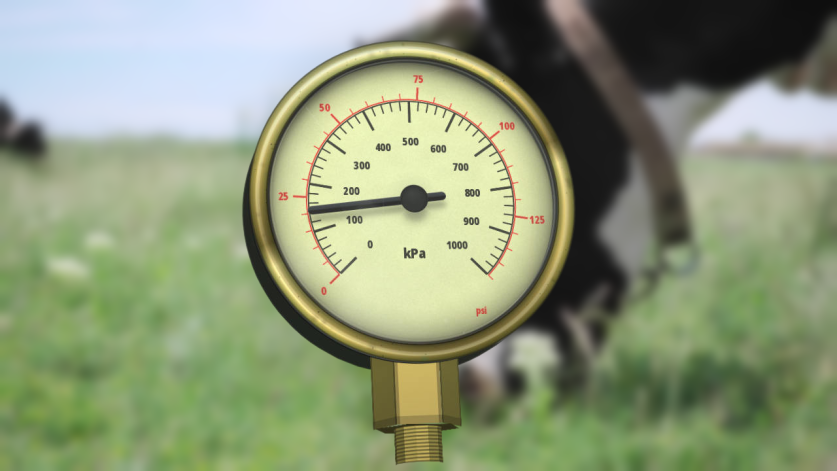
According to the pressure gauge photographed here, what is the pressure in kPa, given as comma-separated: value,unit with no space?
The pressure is 140,kPa
